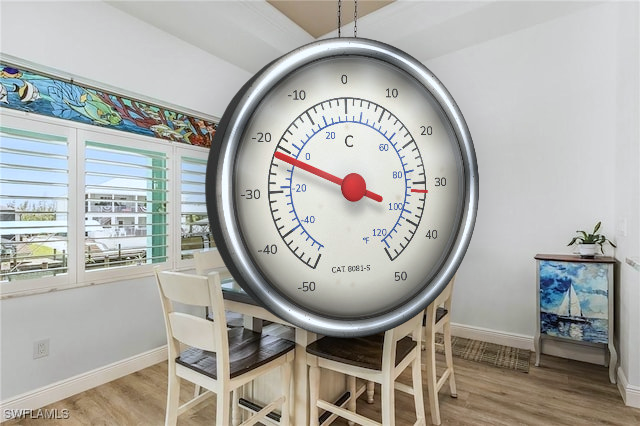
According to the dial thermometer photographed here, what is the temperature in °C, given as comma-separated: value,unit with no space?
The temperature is -22,°C
